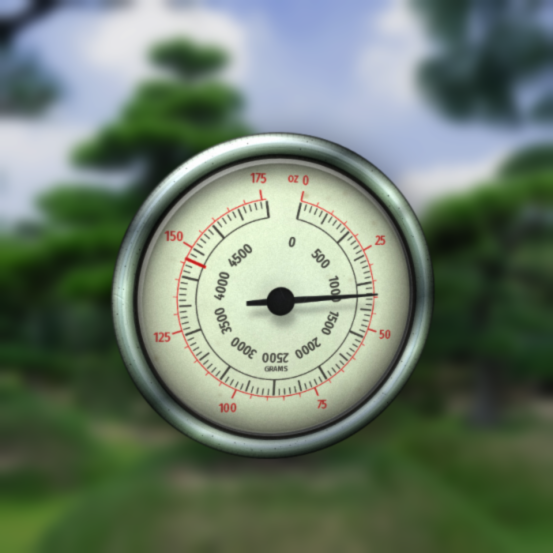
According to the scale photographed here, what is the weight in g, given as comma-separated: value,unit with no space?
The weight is 1100,g
